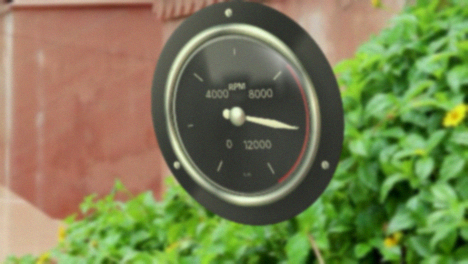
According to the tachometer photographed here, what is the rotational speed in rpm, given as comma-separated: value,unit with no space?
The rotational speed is 10000,rpm
